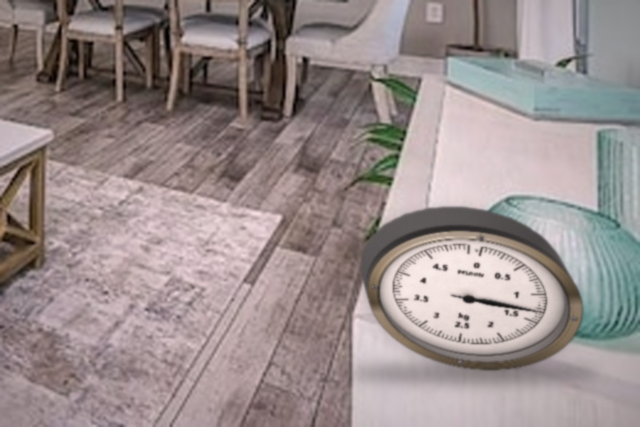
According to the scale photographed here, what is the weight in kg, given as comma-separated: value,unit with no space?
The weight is 1.25,kg
